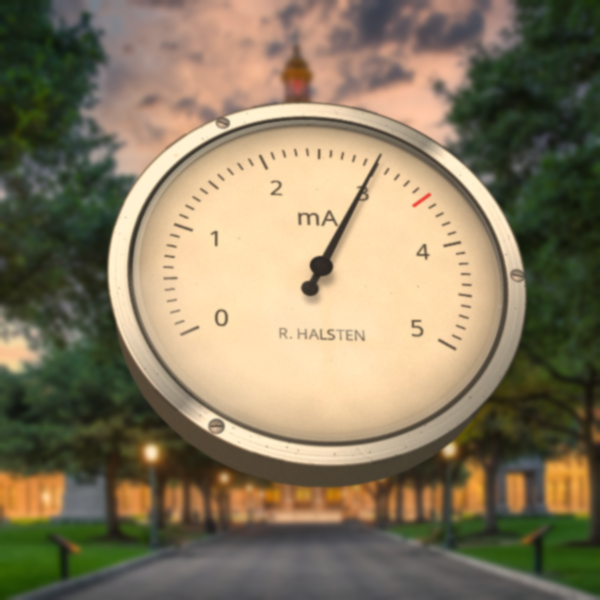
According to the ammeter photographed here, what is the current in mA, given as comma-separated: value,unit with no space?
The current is 3,mA
